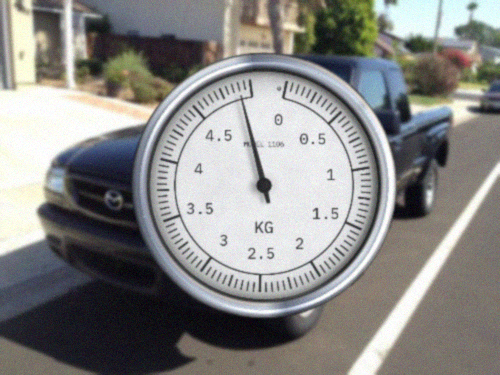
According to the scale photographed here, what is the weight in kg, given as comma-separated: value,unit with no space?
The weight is 4.9,kg
